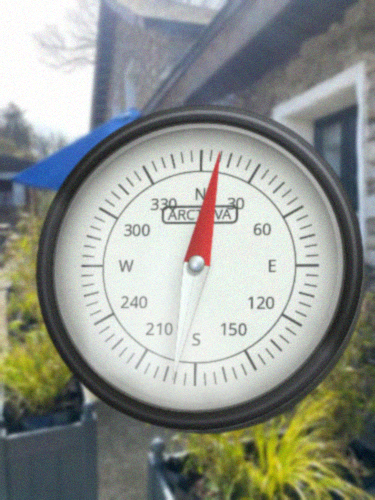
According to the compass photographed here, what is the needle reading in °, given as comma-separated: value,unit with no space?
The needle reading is 10,°
